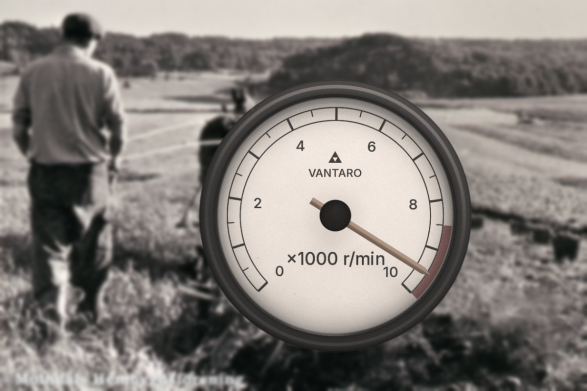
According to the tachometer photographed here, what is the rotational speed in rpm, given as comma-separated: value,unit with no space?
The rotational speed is 9500,rpm
